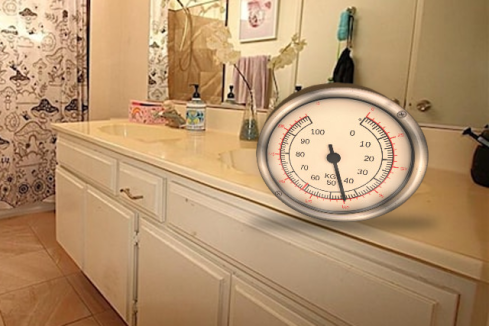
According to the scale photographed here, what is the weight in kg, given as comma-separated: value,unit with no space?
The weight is 45,kg
